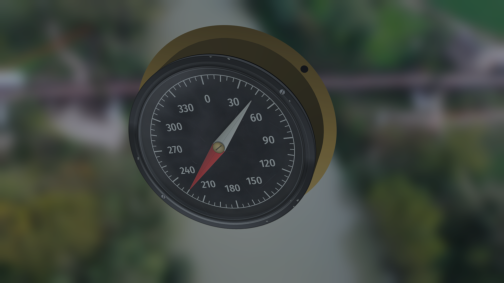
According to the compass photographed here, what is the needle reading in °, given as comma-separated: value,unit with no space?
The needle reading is 225,°
